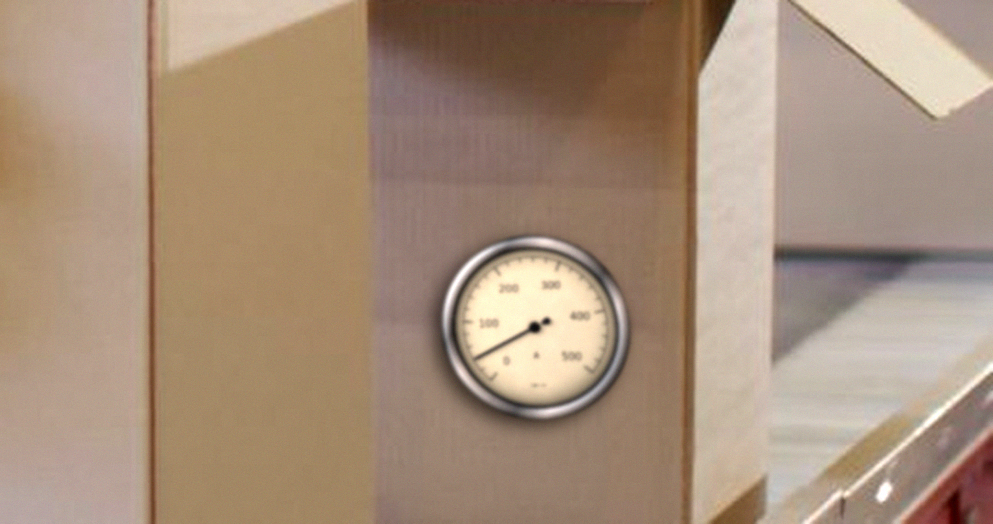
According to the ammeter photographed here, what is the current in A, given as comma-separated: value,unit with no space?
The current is 40,A
